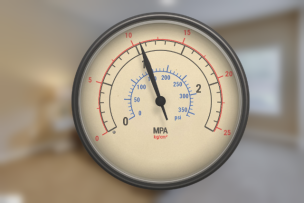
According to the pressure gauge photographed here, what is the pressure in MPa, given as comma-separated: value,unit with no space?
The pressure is 1.05,MPa
